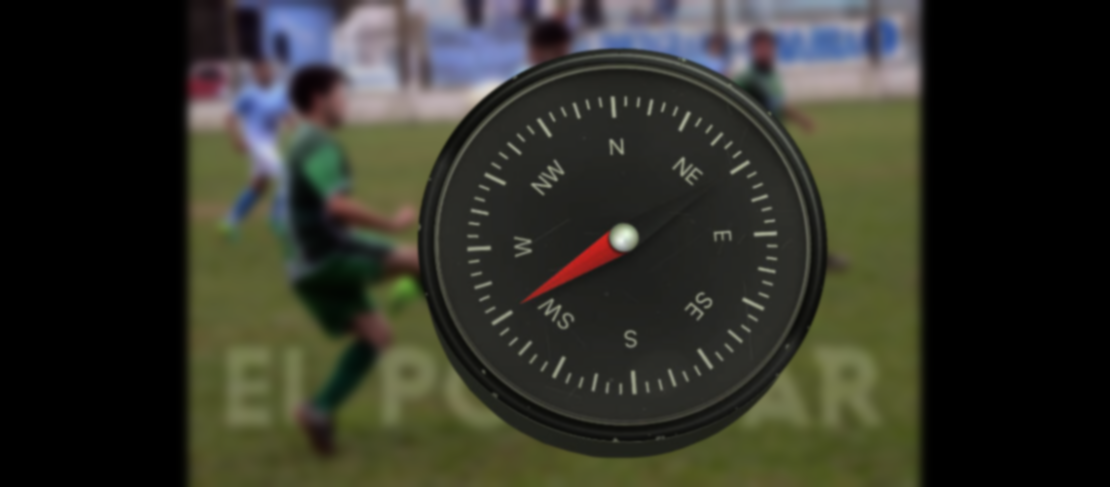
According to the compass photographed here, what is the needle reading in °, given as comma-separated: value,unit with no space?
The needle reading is 240,°
